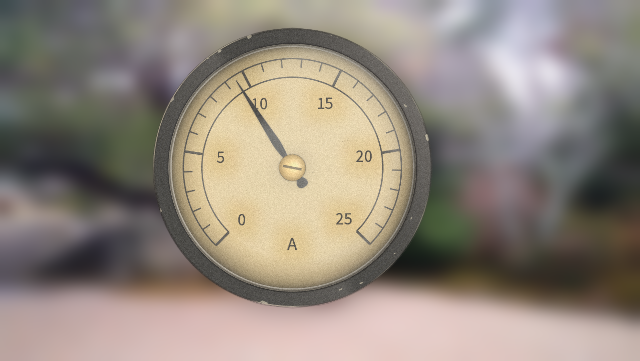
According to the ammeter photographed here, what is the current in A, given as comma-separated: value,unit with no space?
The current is 9.5,A
